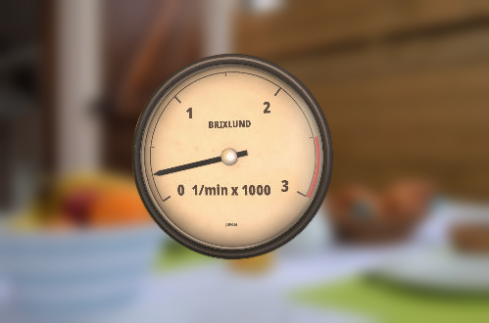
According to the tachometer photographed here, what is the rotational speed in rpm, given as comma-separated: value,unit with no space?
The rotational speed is 250,rpm
